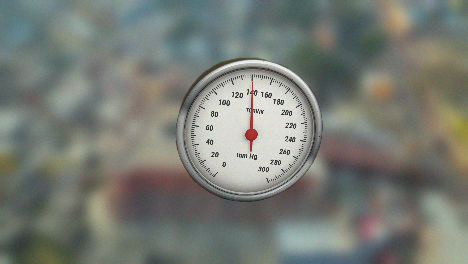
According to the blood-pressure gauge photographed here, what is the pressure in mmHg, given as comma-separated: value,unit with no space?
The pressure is 140,mmHg
